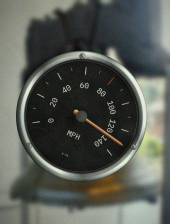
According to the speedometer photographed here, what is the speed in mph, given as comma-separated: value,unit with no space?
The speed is 130,mph
